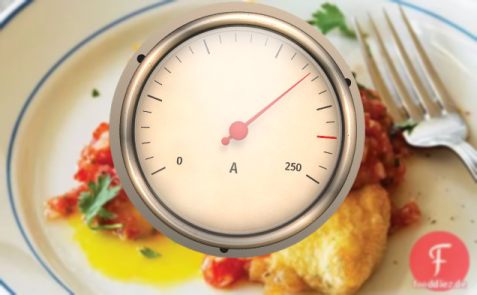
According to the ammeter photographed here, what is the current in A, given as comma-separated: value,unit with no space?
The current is 175,A
